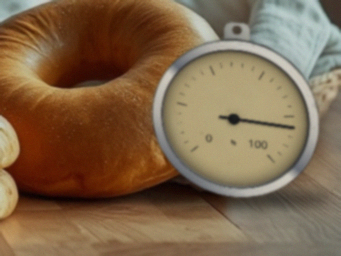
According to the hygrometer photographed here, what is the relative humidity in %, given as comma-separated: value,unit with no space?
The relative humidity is 84,%
